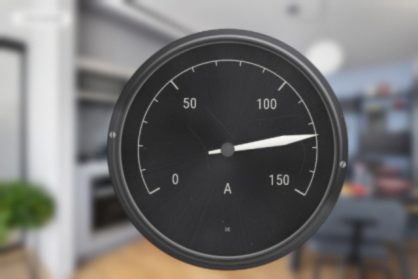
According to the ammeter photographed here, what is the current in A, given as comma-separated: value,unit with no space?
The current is 125,A
